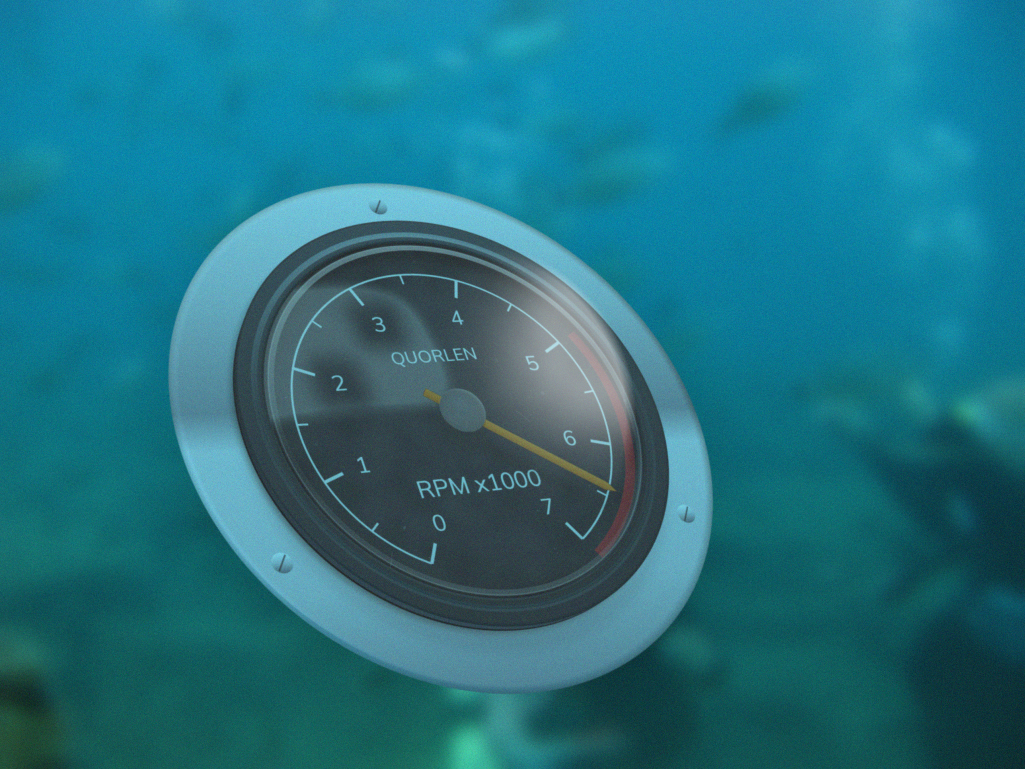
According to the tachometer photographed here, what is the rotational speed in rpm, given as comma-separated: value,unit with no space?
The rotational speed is 6500,rpm
